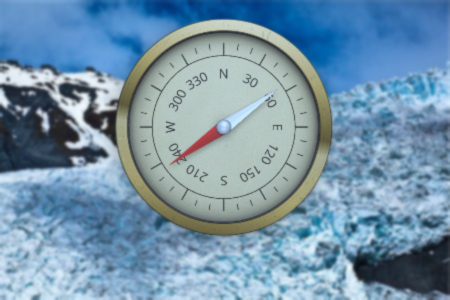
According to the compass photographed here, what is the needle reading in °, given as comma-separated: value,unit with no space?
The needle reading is 235,°
